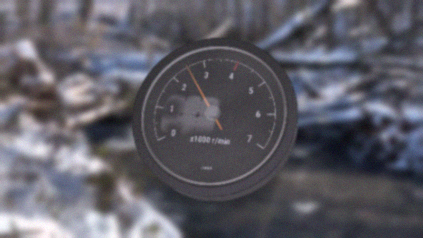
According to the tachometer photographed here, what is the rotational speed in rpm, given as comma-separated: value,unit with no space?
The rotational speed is 2500,rpm
